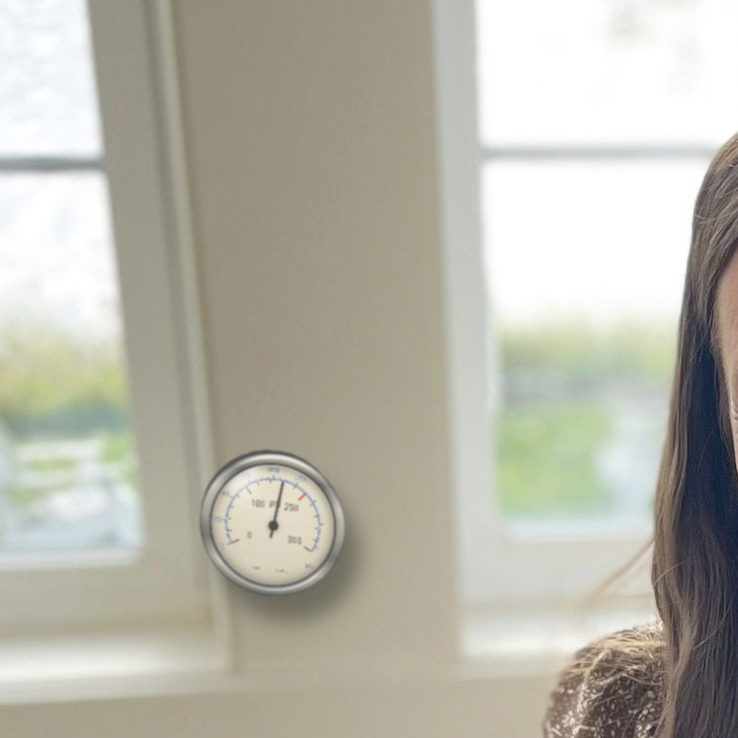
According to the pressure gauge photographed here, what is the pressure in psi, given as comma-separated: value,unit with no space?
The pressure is 160,psi
